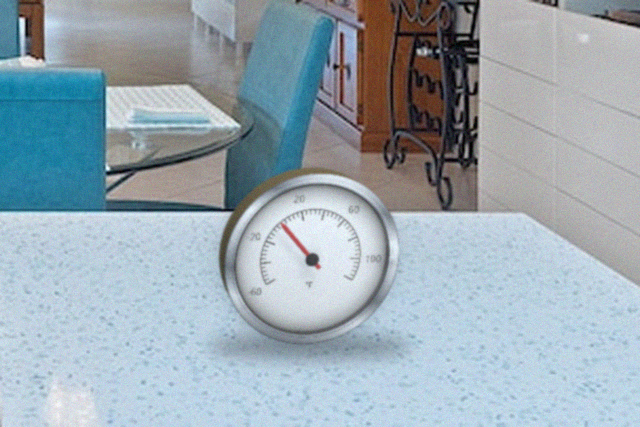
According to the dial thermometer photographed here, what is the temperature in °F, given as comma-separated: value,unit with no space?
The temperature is 0,°F
